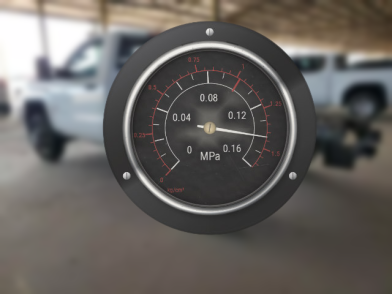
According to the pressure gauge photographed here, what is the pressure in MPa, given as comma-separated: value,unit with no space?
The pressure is 0.14,MPa
